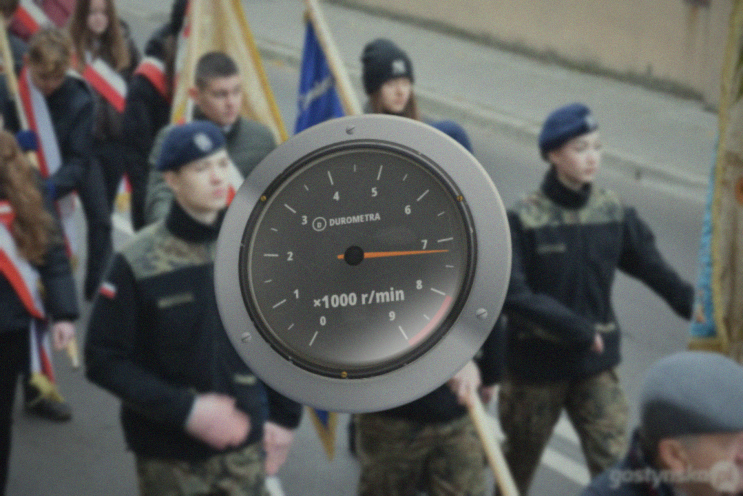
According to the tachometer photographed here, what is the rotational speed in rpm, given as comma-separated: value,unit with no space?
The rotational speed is 7250,rpm
